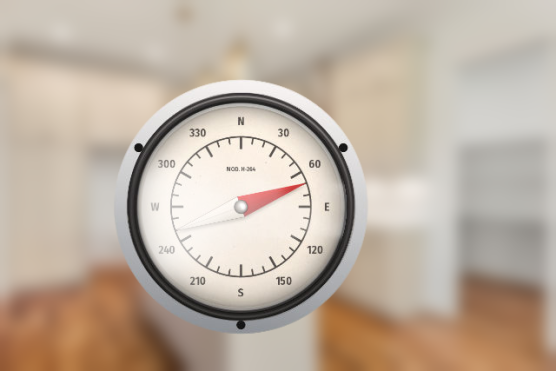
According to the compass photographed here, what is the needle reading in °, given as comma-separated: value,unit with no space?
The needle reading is 70,°
